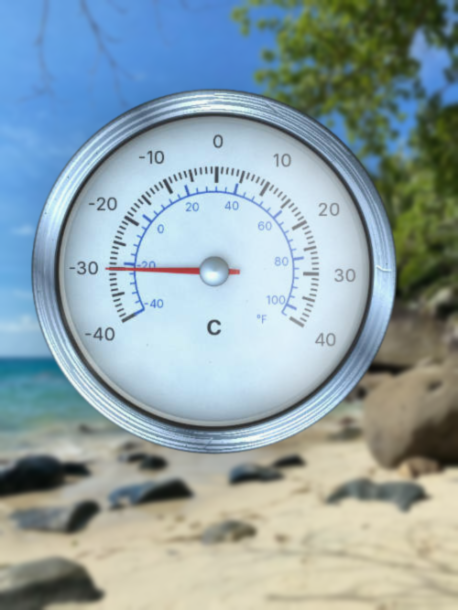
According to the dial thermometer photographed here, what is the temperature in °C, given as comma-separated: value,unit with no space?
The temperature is -30,°C
